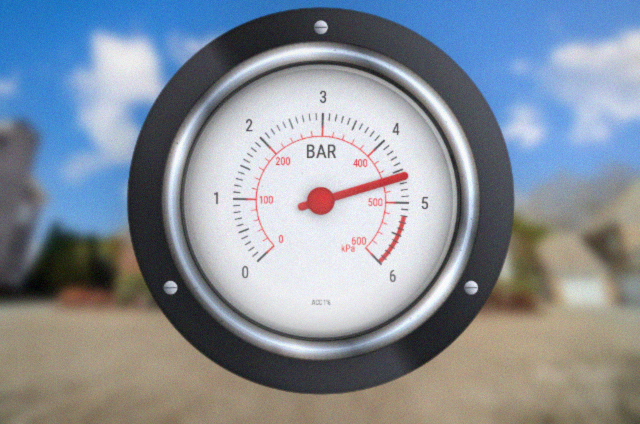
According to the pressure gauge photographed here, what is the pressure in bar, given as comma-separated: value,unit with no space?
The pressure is 4.6,bar
